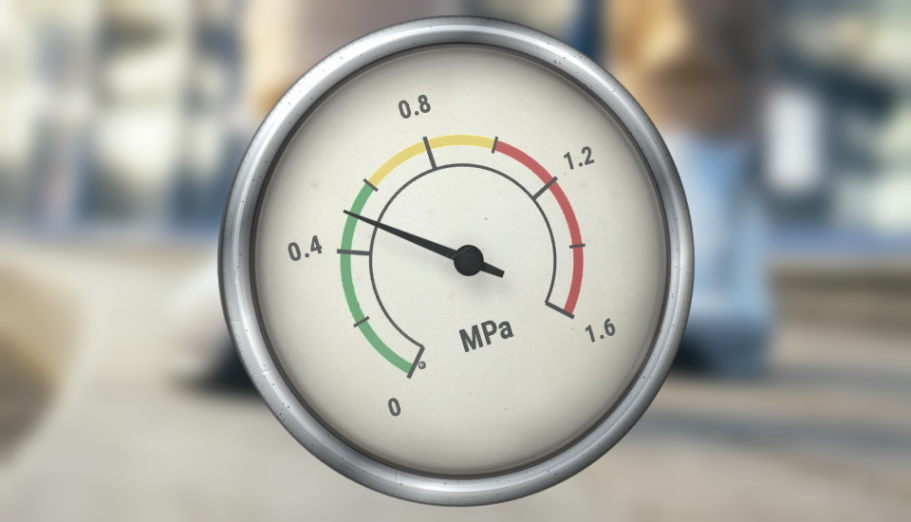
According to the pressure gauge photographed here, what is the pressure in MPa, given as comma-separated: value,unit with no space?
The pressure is 0.5,MPa
